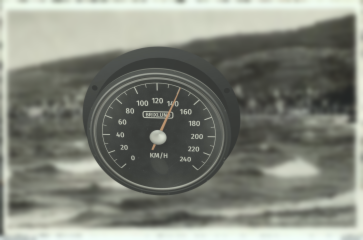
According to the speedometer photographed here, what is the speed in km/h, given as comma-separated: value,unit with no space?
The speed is 140,km/h
